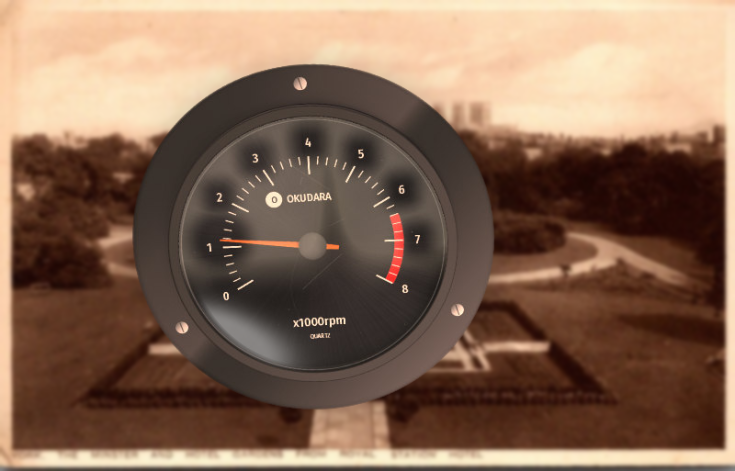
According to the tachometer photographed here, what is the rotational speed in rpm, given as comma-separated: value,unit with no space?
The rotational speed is 1200,rpm
